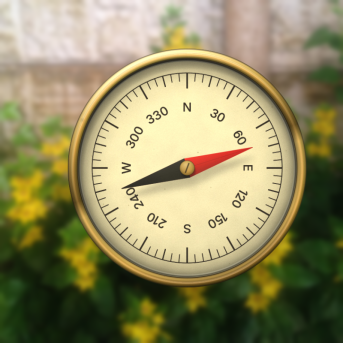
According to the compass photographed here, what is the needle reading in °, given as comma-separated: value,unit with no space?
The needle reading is 72.5,°
